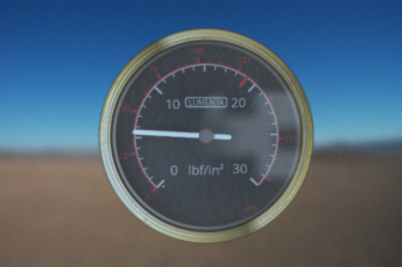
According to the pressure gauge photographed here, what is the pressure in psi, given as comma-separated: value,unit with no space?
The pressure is 5.5,psi
